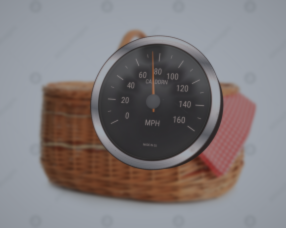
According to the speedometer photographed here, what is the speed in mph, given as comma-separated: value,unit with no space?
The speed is 75,mph
